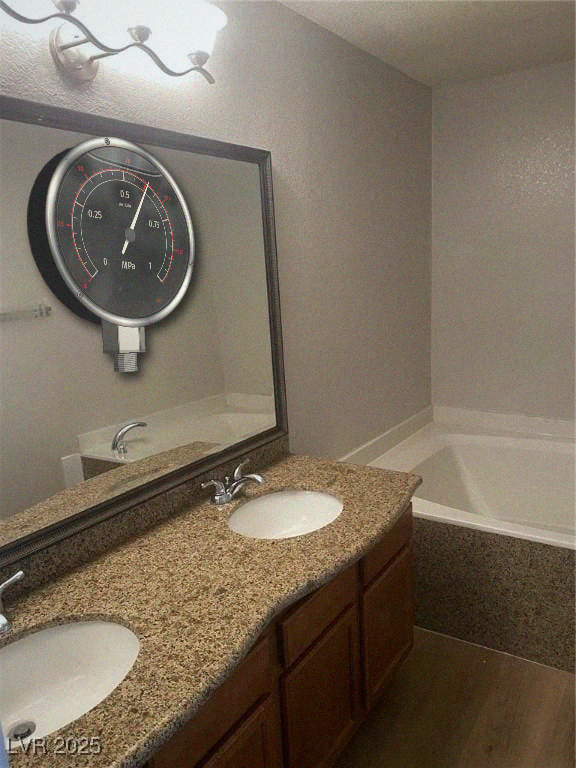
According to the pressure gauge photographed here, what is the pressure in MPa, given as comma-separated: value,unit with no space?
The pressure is 0.6,MPa
